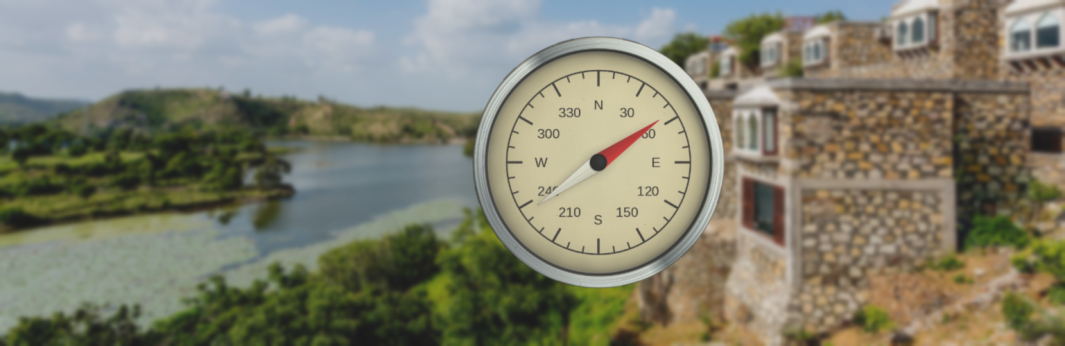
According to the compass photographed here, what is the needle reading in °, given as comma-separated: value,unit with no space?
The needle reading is 55,°
